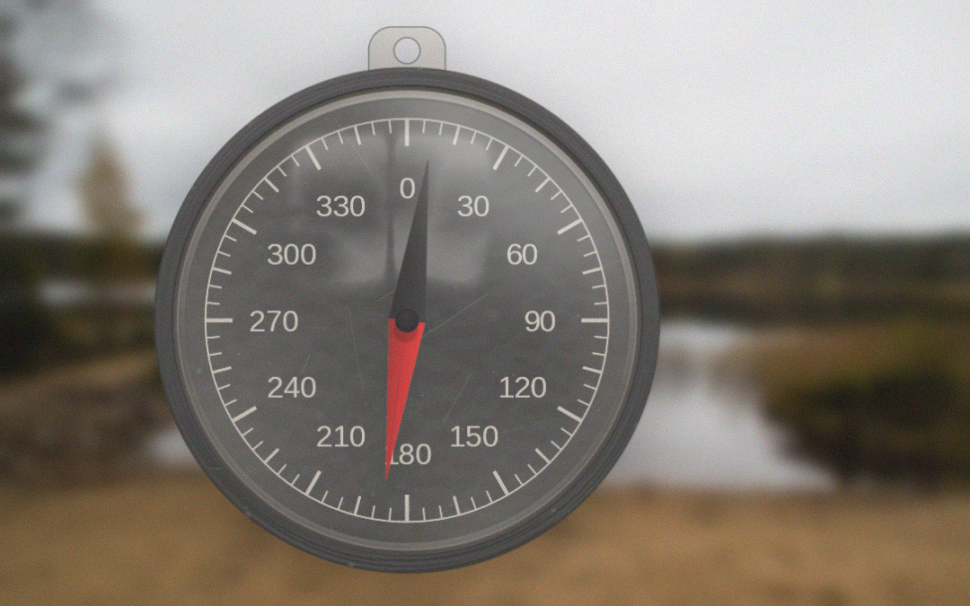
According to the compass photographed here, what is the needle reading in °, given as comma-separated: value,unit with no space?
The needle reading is 187.5,°
